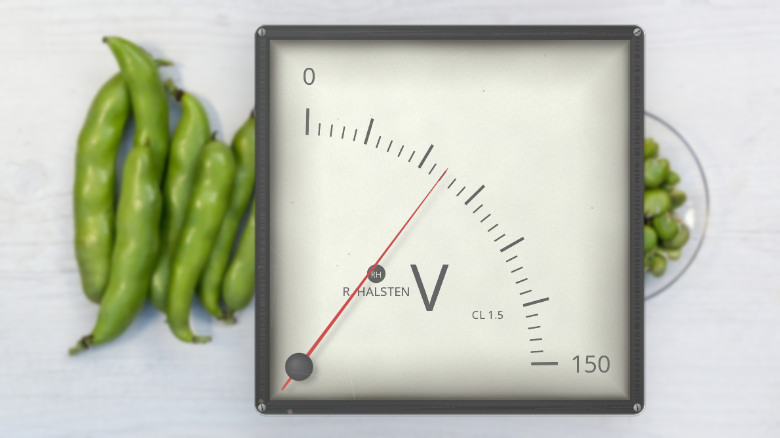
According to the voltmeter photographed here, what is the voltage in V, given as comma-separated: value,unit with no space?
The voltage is 60,V
